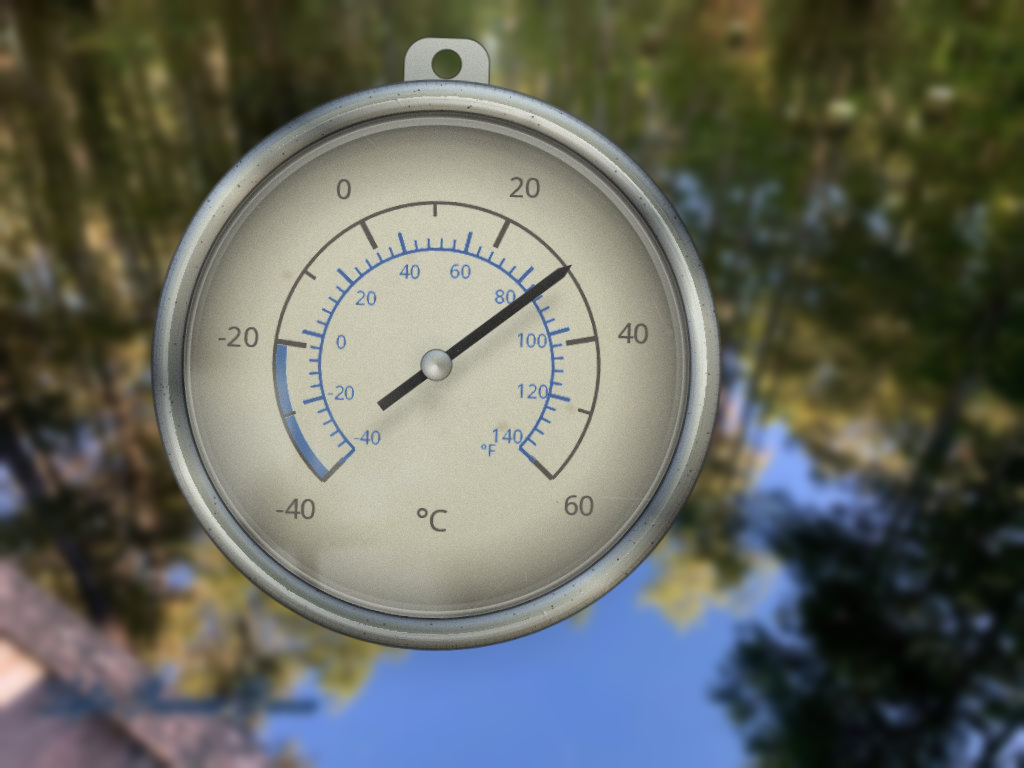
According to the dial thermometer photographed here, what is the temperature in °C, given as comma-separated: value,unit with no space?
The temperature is 30,°C
